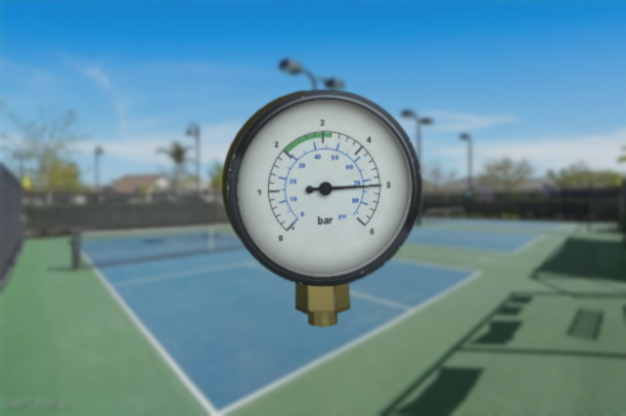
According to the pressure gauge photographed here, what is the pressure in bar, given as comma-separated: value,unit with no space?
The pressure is 5,bar
